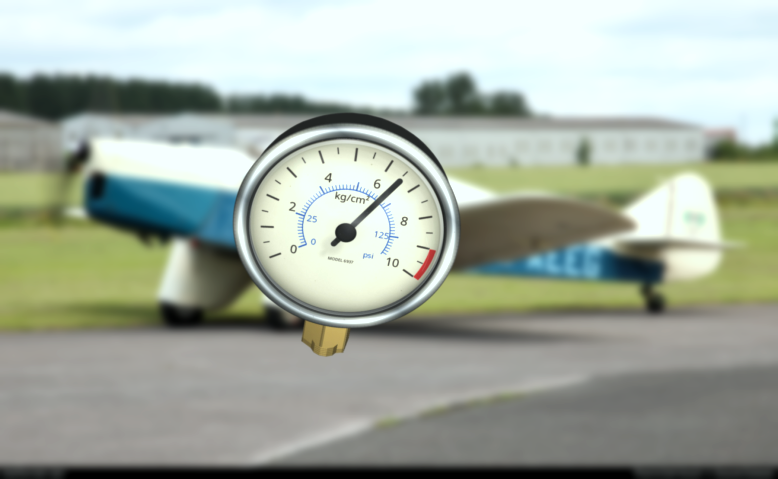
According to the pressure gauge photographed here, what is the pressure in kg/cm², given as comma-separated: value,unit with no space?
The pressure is 6.5,kg/cm²
